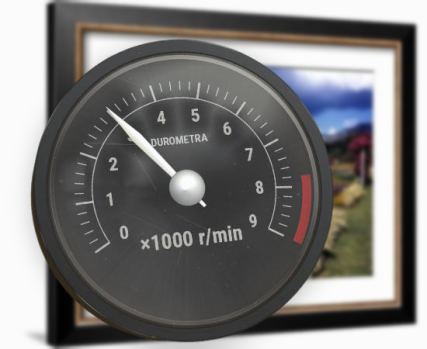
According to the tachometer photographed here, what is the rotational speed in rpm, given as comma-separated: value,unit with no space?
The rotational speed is 3000,rpm
